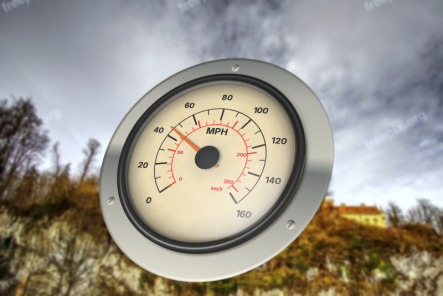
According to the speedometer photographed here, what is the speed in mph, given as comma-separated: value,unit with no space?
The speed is 45,mph
